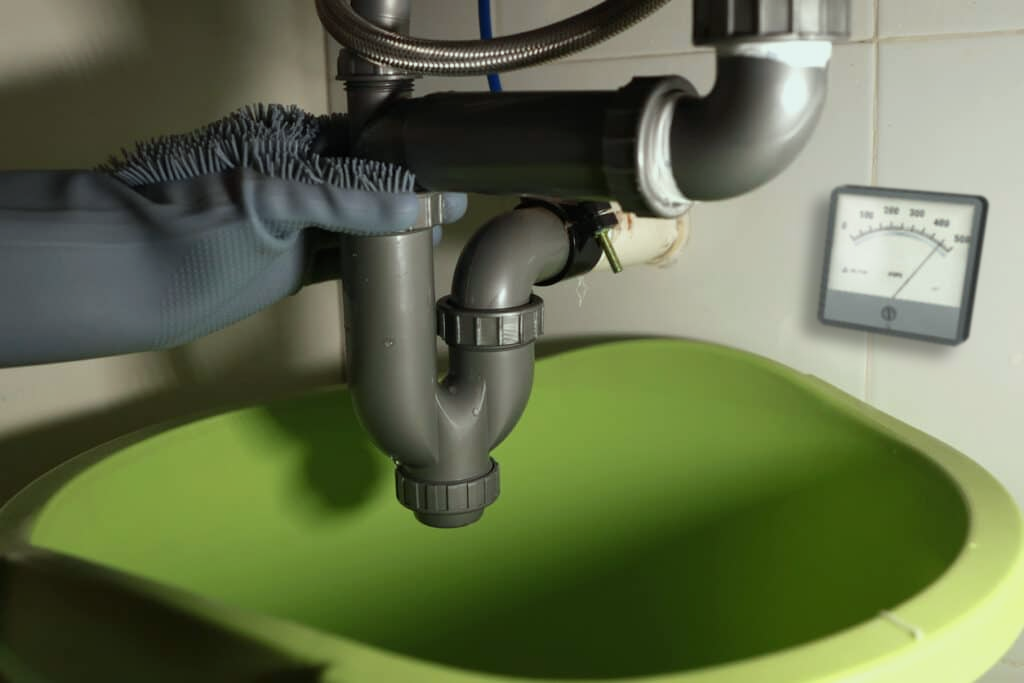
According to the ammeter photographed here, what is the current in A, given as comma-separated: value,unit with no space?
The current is 450,A
